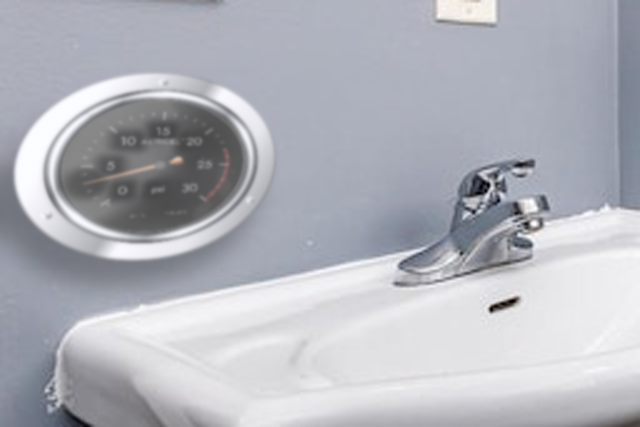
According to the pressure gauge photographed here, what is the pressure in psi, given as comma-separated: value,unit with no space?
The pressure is 3,psi
